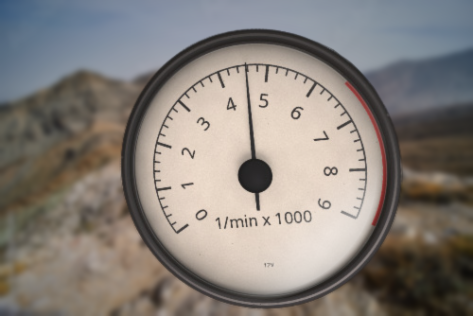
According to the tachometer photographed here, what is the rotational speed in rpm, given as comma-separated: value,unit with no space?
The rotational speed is 4600,rpm
